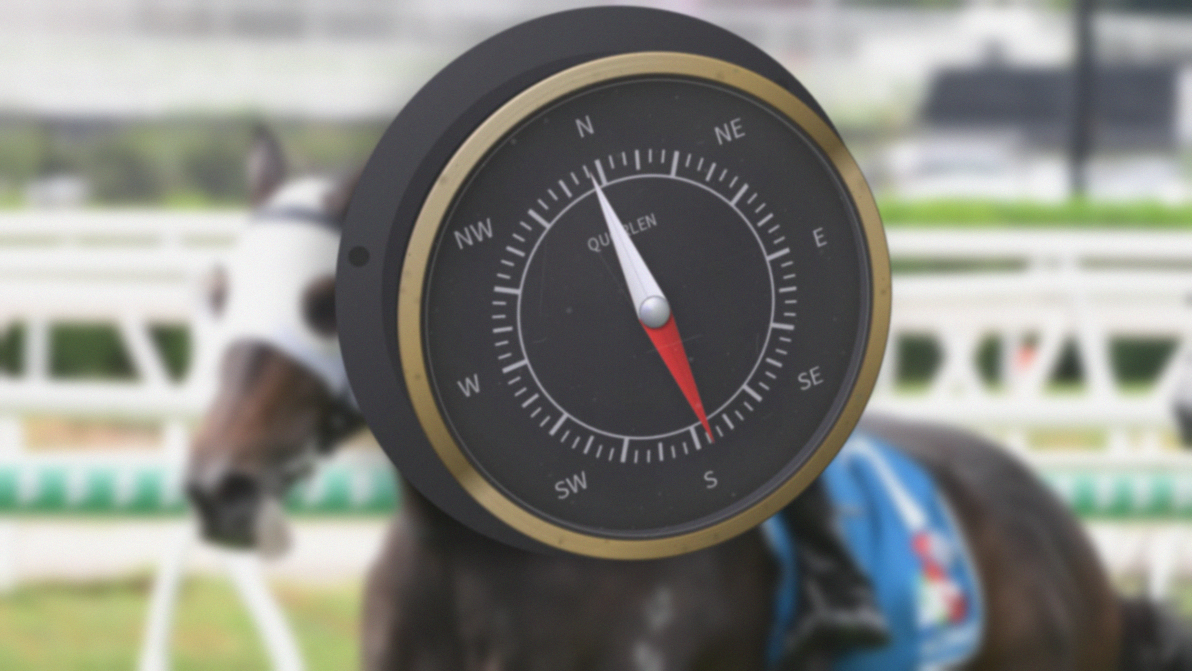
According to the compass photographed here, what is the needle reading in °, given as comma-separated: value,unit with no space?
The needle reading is 175,°
